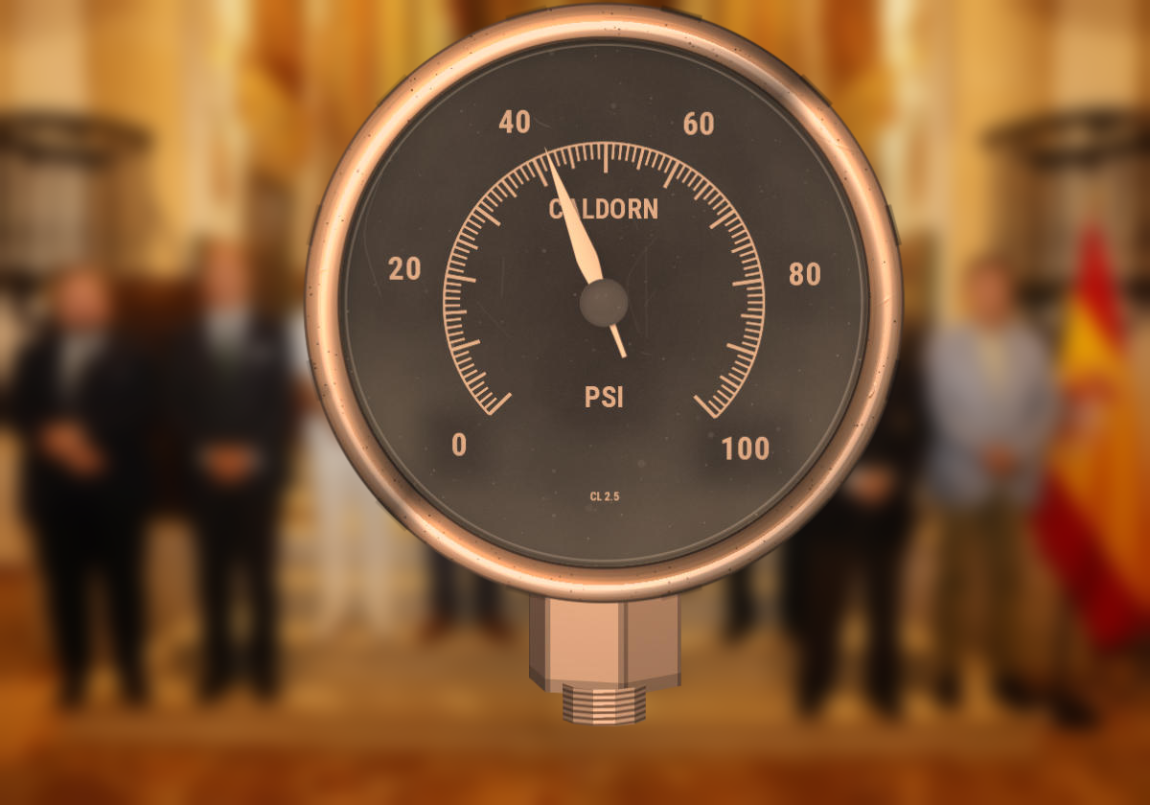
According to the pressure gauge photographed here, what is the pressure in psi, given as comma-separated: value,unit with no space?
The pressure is 42,psi
